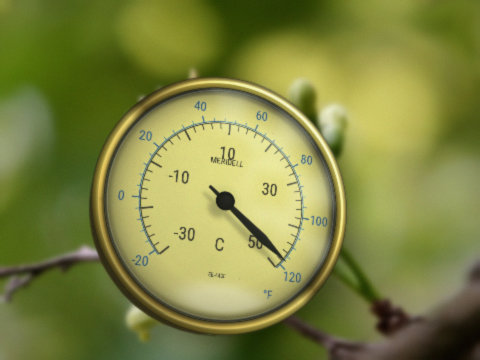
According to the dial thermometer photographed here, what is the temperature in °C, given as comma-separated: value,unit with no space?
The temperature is 48,°C
